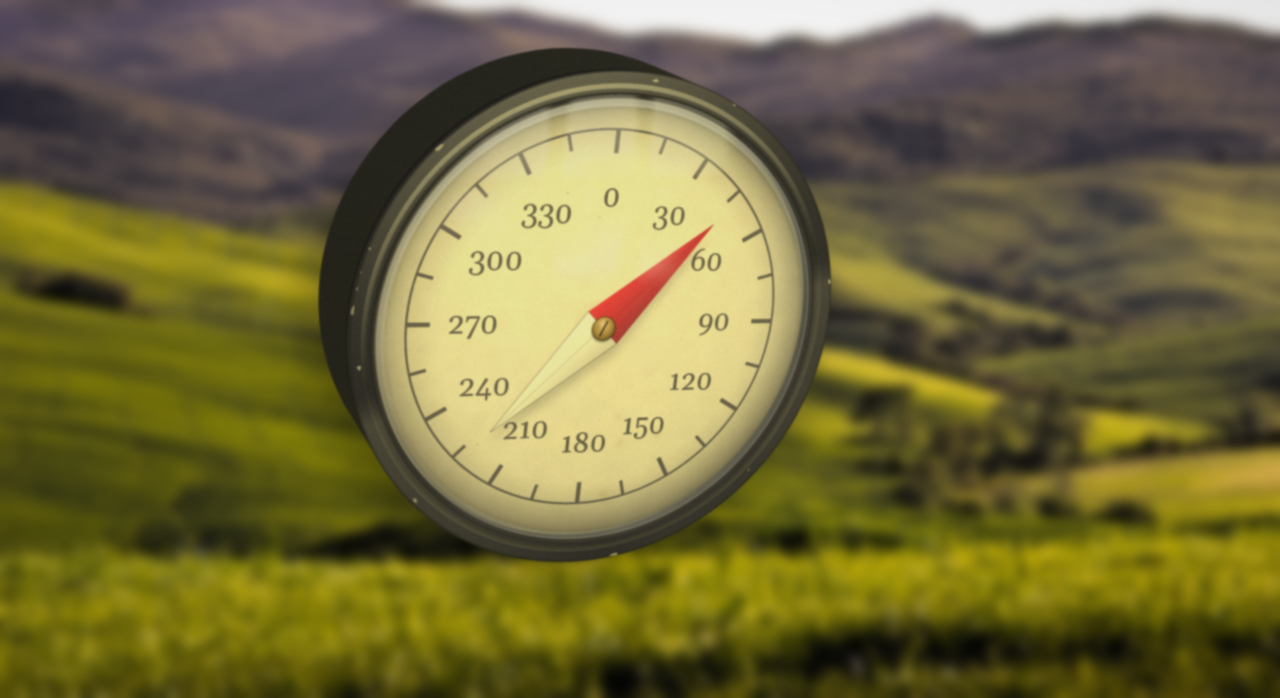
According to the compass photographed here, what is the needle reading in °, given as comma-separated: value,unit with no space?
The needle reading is 45,°
